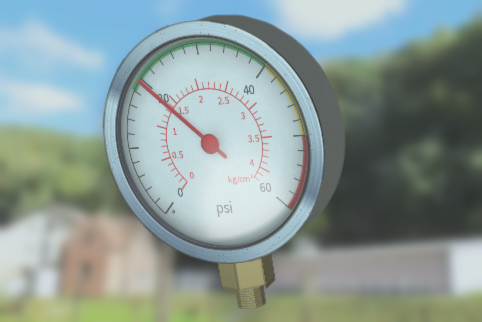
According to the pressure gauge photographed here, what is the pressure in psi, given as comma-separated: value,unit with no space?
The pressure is 20,psi
